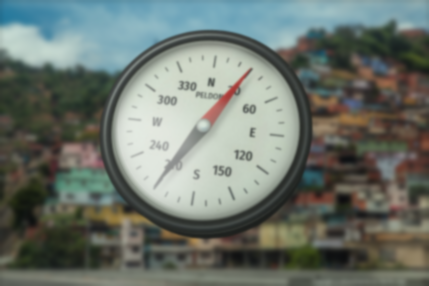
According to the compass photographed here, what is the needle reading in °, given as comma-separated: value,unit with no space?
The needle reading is 30,°
